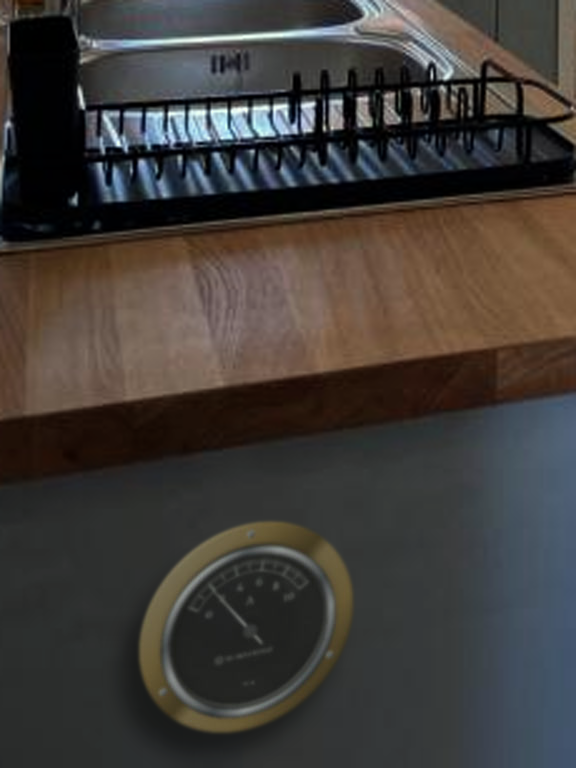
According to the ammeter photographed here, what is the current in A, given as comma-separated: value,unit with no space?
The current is 2,A
